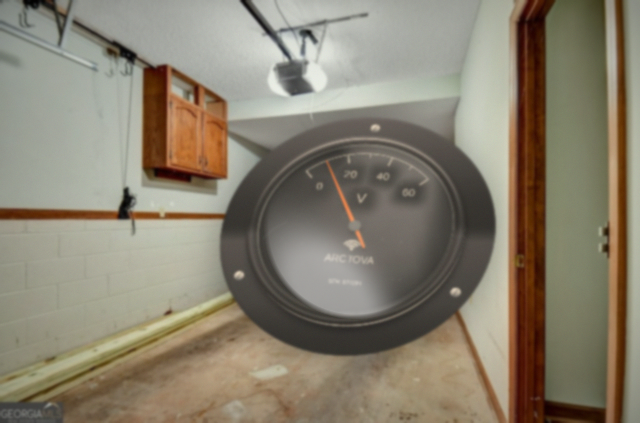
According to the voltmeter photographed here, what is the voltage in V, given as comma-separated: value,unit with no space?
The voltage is 10,V
